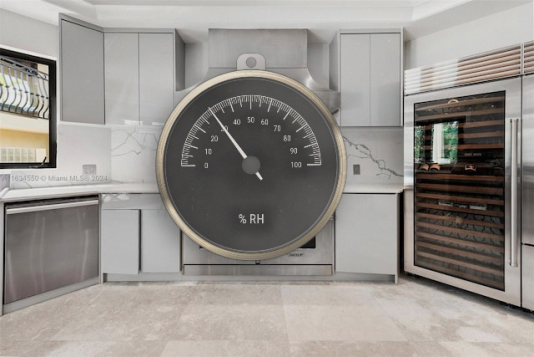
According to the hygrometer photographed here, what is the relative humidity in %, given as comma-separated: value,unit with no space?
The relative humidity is 30,%
